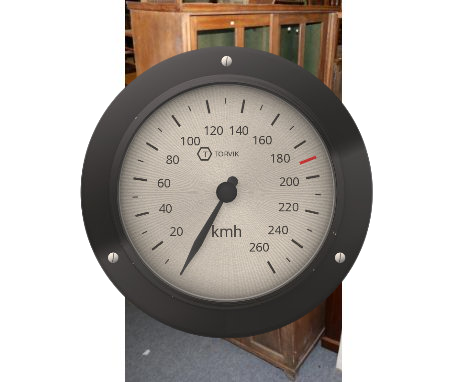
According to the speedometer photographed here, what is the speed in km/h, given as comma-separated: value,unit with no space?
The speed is 0,km/h
